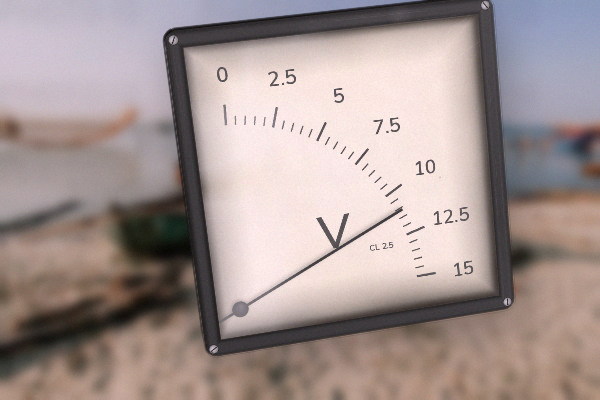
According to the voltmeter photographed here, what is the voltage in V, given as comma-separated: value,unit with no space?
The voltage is 11,V
